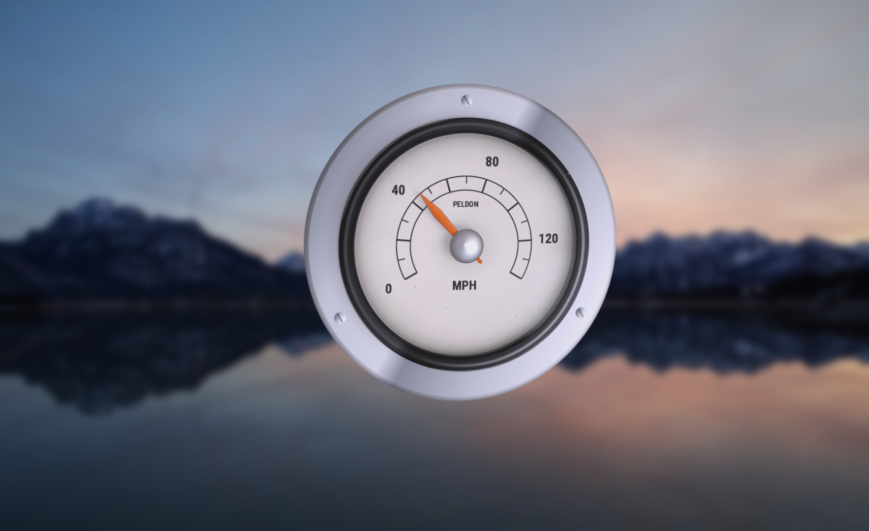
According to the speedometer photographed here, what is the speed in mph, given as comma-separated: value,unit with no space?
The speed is 45,mph
